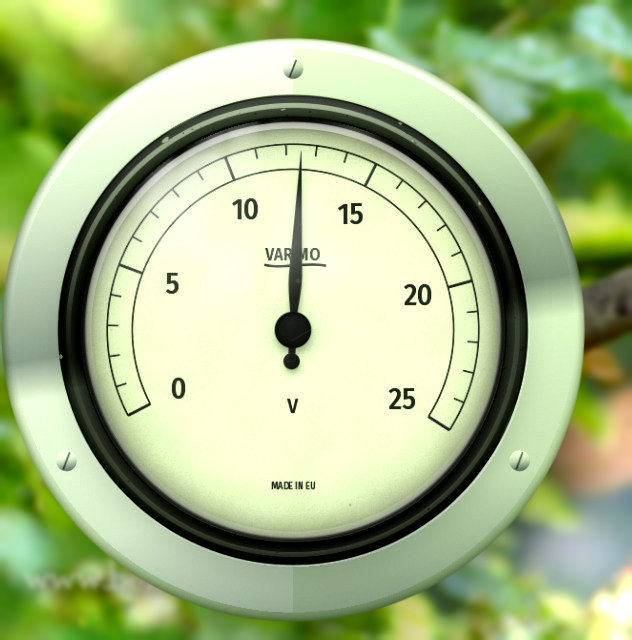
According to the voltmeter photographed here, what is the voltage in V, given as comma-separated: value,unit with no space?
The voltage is 12.5,V
